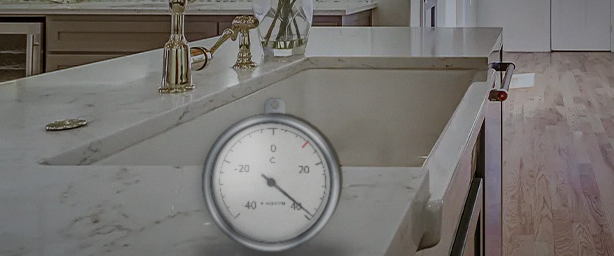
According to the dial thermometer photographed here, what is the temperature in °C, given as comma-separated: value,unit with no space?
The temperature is 38,°C
